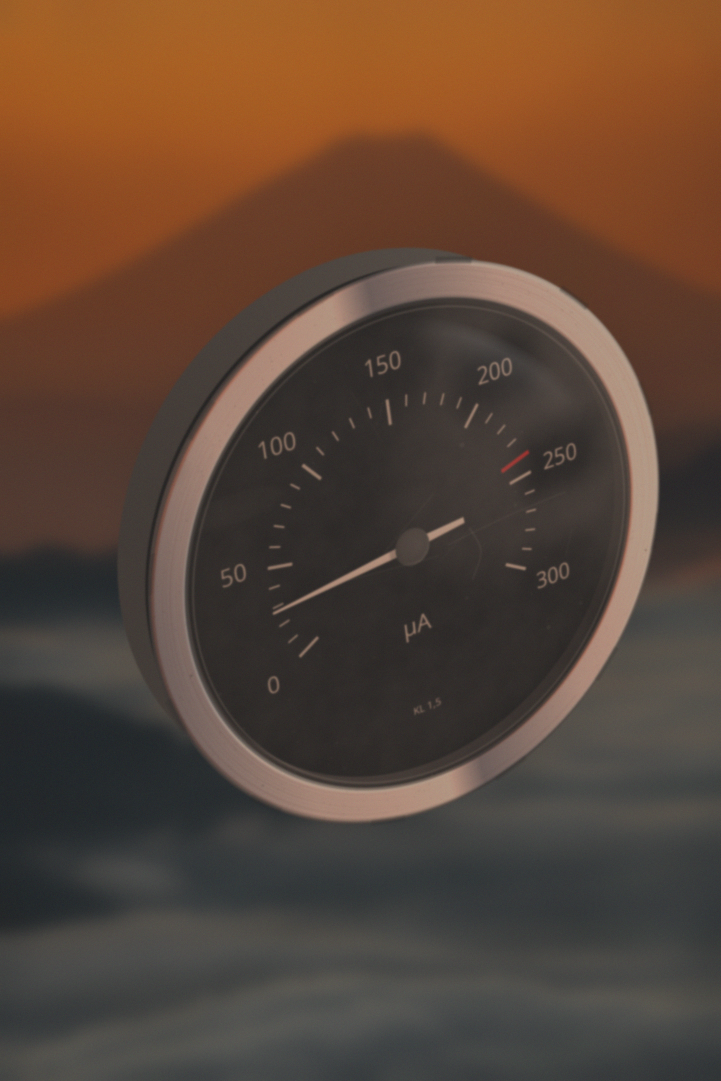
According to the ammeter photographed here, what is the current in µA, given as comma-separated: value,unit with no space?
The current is 30,µA
